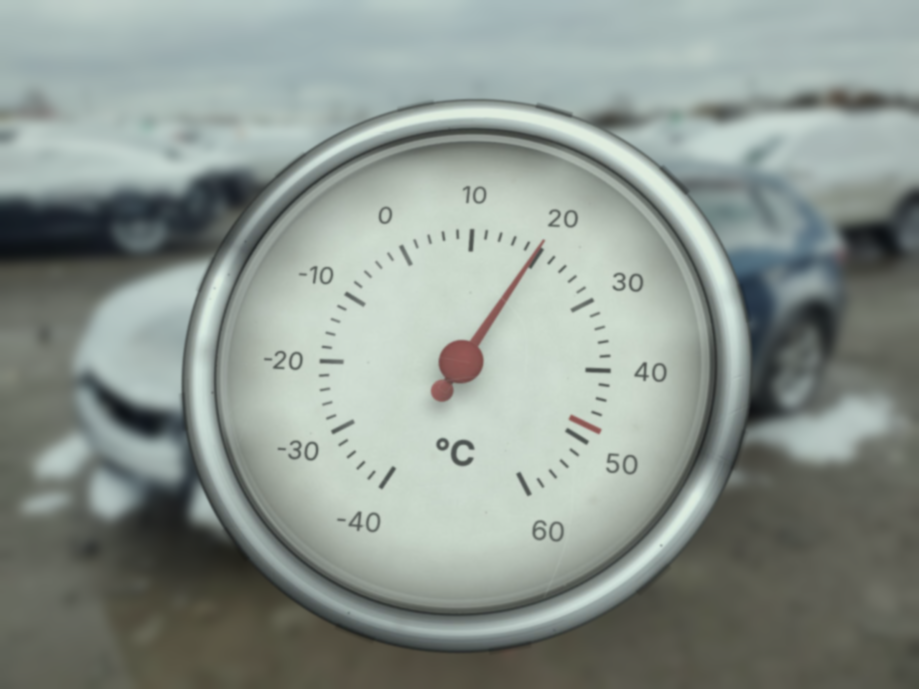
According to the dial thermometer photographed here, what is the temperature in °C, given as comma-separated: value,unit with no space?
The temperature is 20,°C
